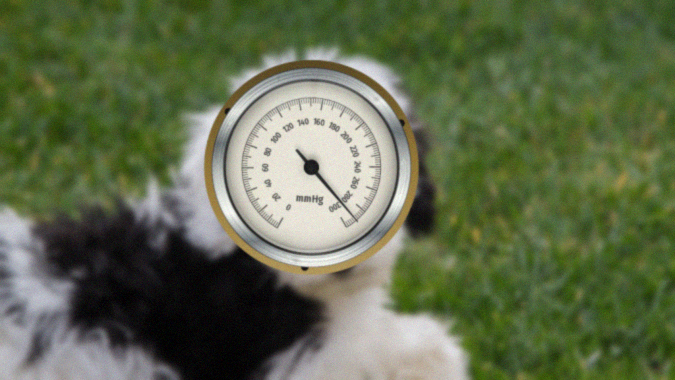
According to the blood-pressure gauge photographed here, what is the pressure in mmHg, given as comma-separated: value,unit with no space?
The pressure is 290,mmHg
